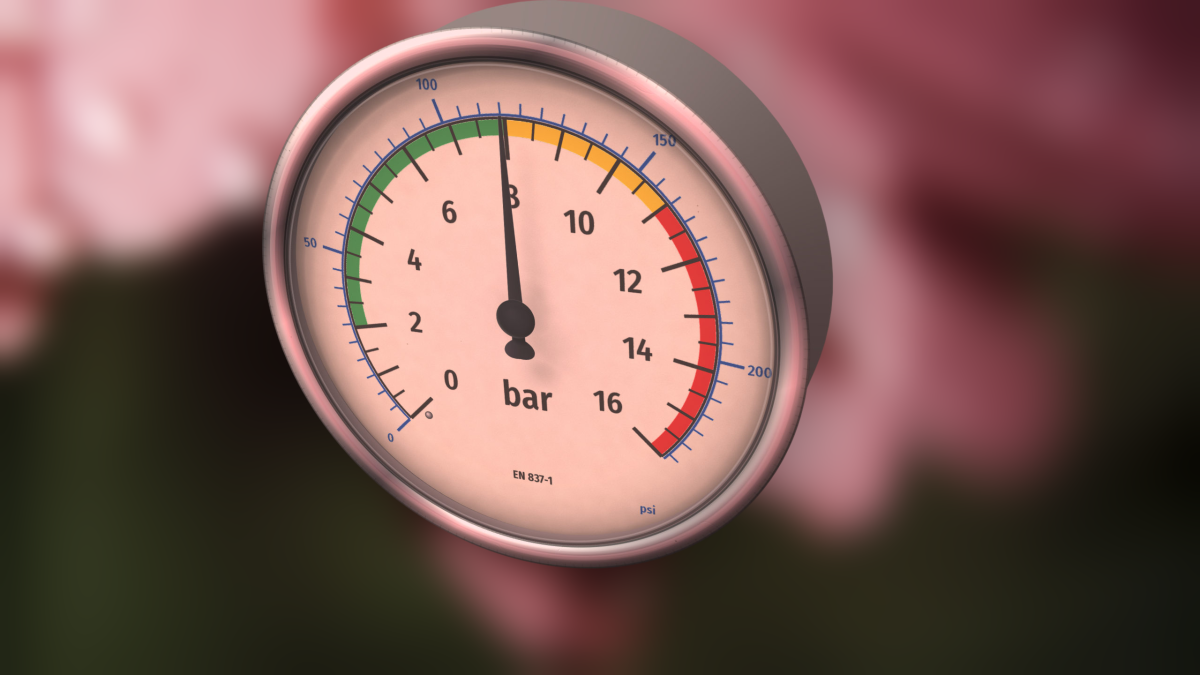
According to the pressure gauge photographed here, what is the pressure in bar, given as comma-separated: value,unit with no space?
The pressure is 8,bar
